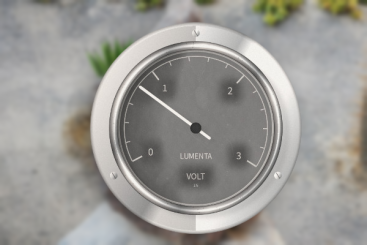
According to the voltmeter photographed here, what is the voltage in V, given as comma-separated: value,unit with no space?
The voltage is 0.8,V
